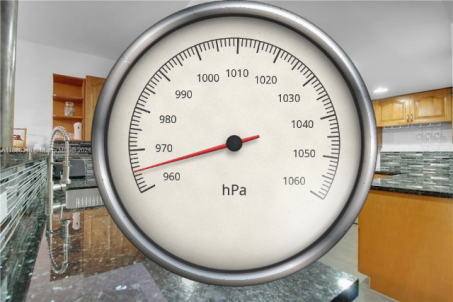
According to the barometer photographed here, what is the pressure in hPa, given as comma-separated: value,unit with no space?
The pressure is 965,hPa
